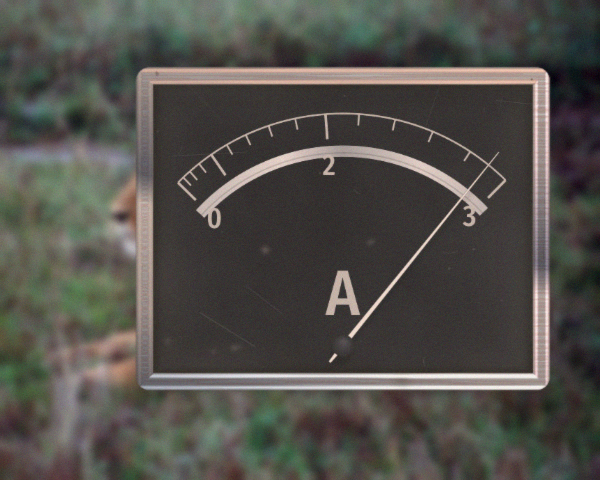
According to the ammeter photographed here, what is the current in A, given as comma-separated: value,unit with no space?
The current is 2.9,A
